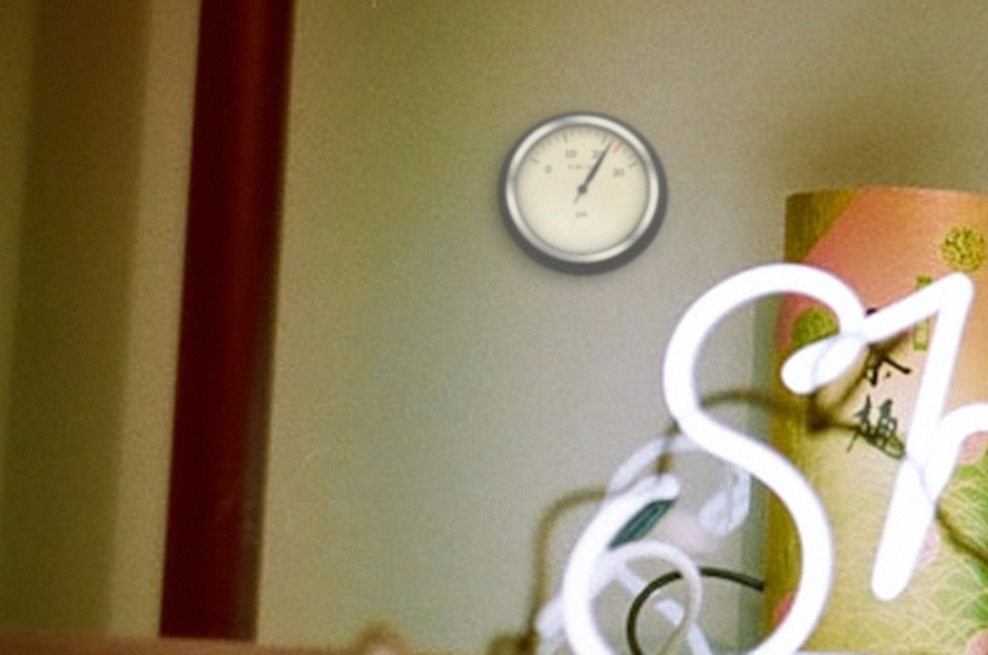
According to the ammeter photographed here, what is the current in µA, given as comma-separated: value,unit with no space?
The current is 22,µA
